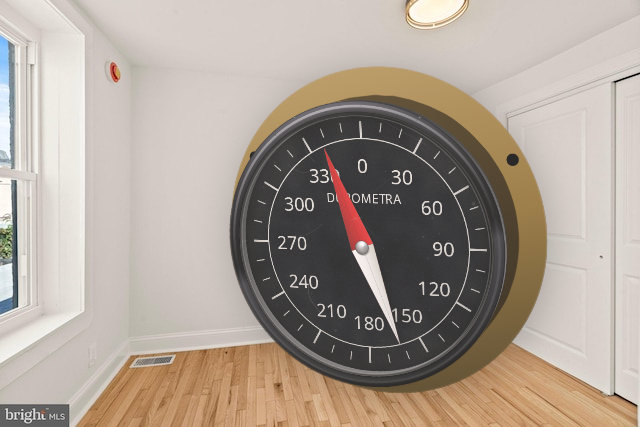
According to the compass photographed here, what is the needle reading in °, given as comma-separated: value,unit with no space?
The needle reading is 340,°
